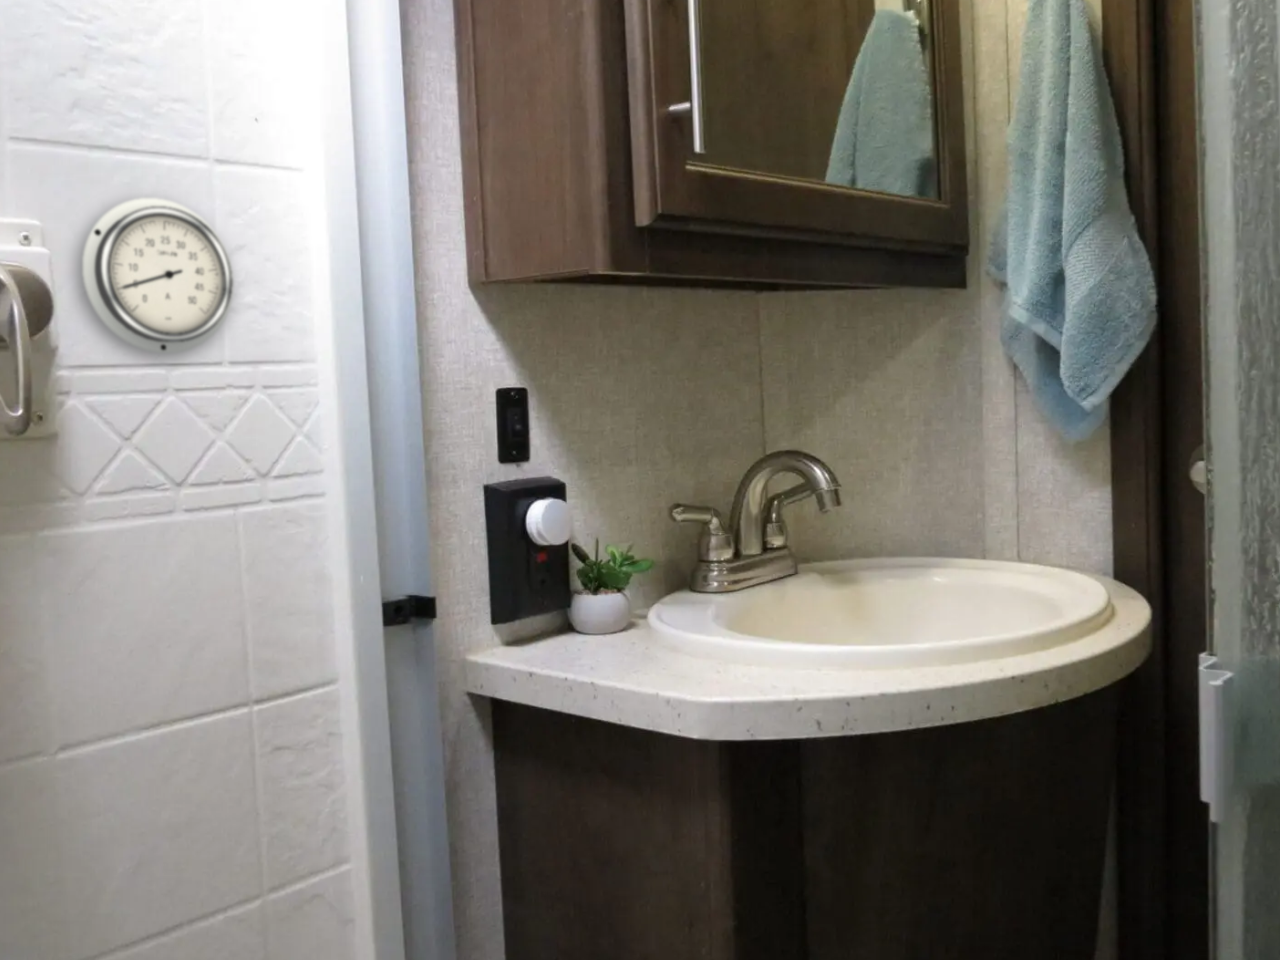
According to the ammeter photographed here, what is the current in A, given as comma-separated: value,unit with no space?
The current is 5,A
